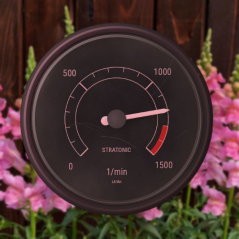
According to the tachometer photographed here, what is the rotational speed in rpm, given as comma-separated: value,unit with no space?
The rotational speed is 1200,rpm
